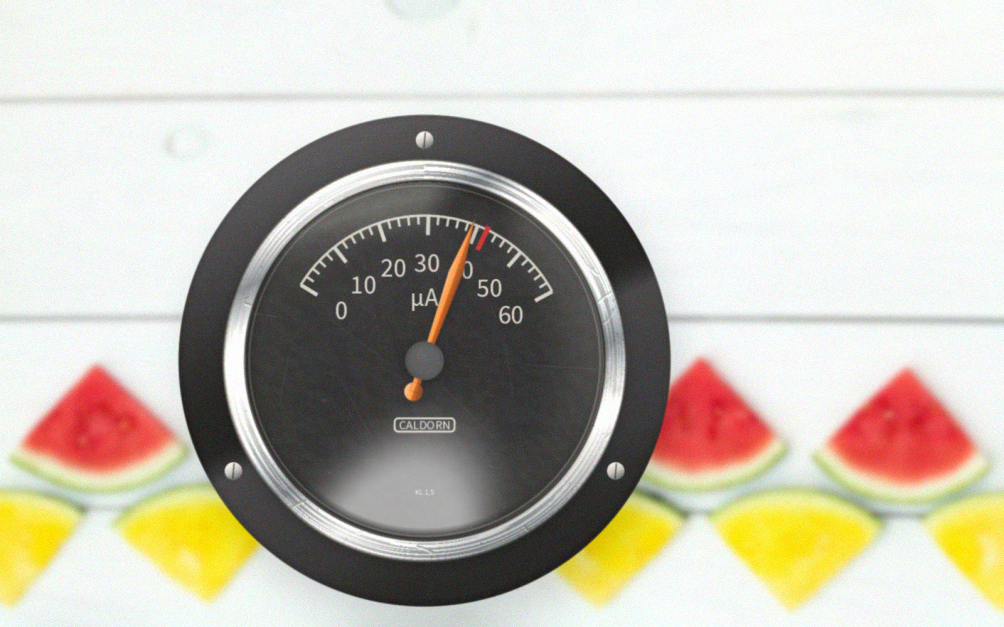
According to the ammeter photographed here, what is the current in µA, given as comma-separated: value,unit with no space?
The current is 39,µA
